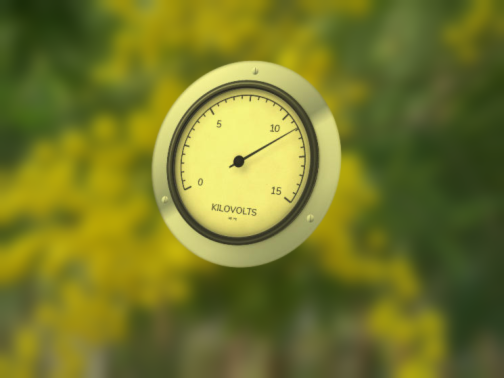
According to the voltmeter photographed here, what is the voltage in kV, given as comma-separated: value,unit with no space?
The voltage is 11,kV
